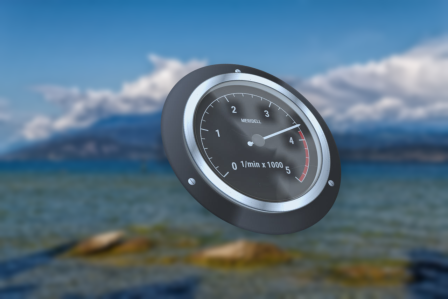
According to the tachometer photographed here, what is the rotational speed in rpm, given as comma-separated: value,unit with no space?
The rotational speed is 3700,rpm
